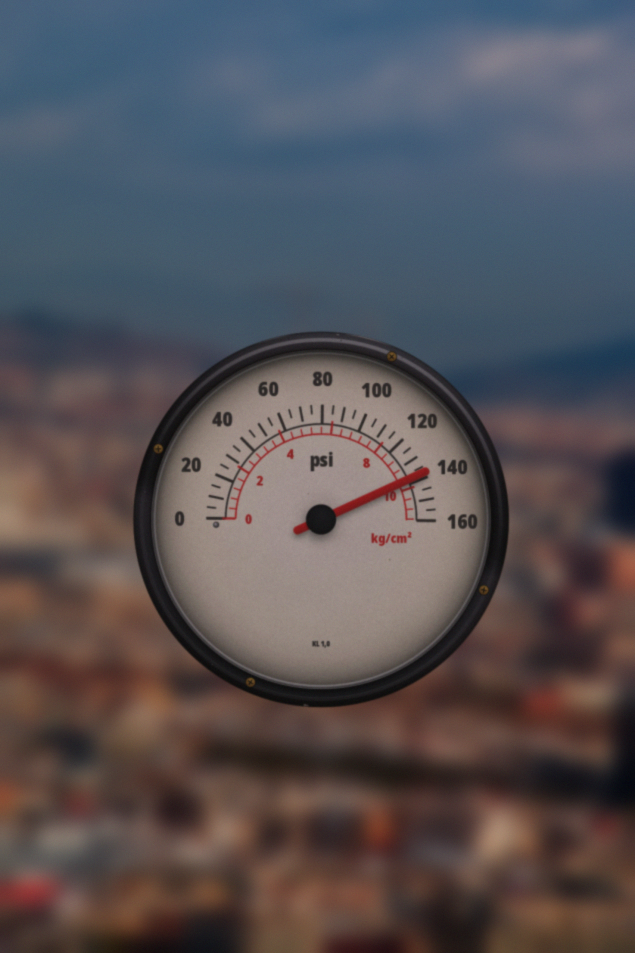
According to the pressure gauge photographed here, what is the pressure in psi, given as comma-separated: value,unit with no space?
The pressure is 137.5,psi
